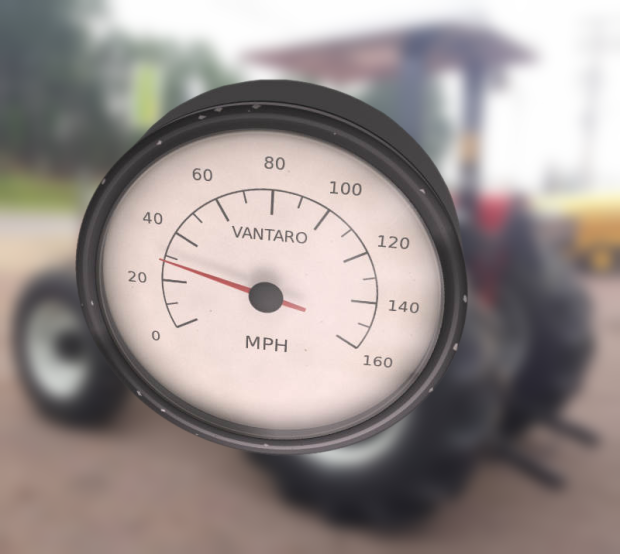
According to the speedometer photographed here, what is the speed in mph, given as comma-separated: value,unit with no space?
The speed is 30,mph
